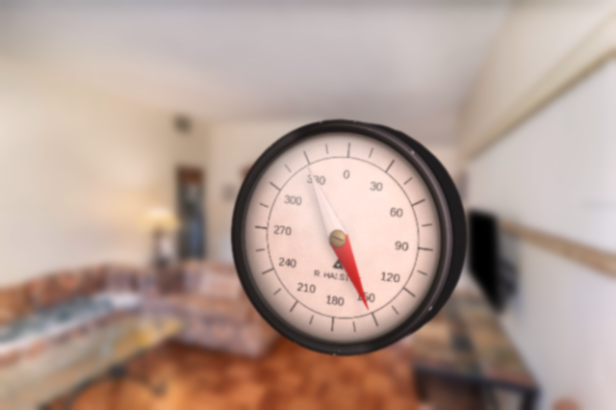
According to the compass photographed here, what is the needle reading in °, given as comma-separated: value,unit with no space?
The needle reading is 150,°
